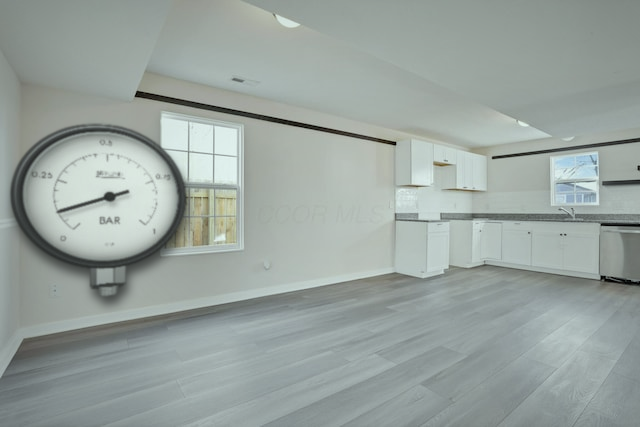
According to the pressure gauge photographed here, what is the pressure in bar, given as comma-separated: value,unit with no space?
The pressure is 0.1,bar
